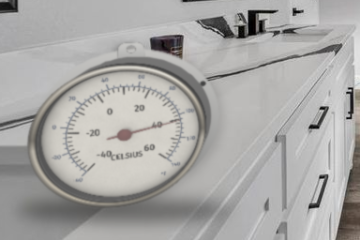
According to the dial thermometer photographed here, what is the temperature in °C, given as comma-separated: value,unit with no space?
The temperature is 40,°C
